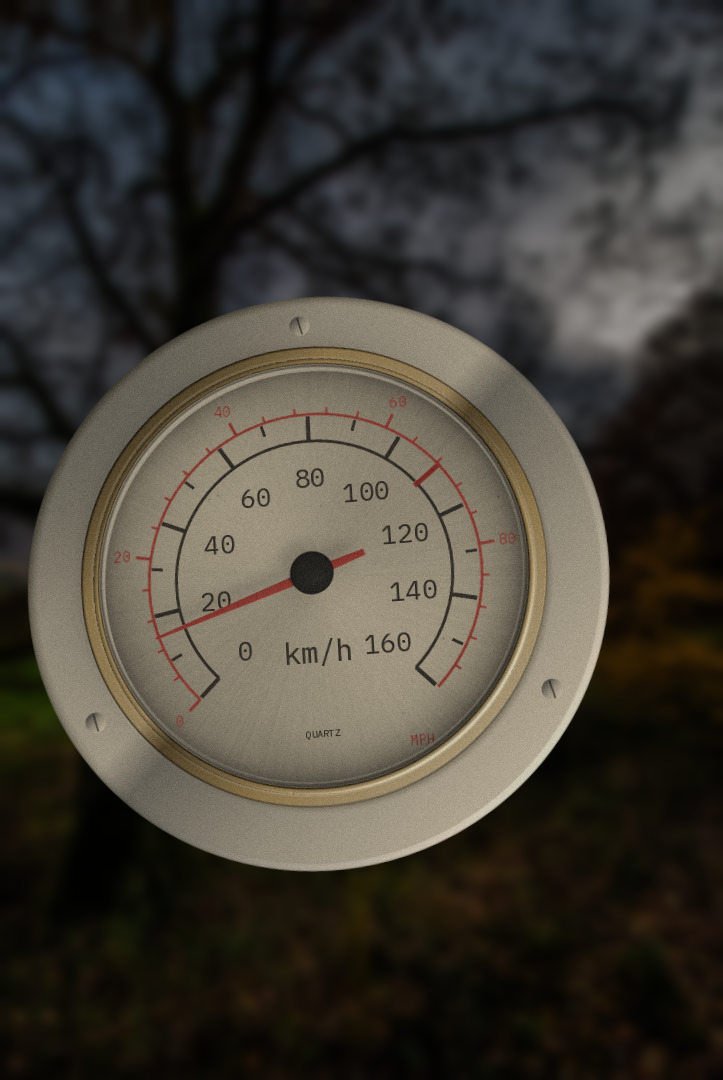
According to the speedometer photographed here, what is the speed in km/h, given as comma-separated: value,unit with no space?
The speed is 15,km/h
